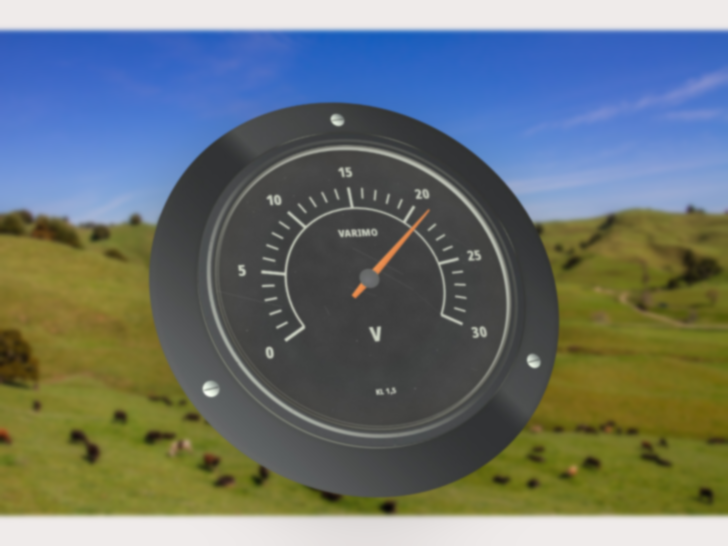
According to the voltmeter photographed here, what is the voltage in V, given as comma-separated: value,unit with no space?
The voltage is 21,V
